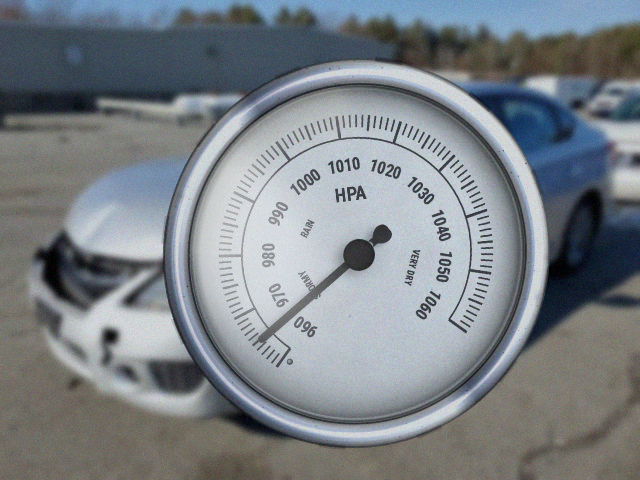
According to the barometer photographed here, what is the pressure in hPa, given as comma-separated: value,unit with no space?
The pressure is 965,hPa
